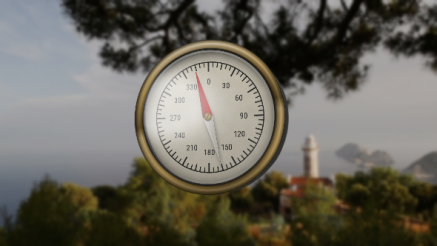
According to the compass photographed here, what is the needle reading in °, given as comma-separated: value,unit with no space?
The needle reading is 345,°
